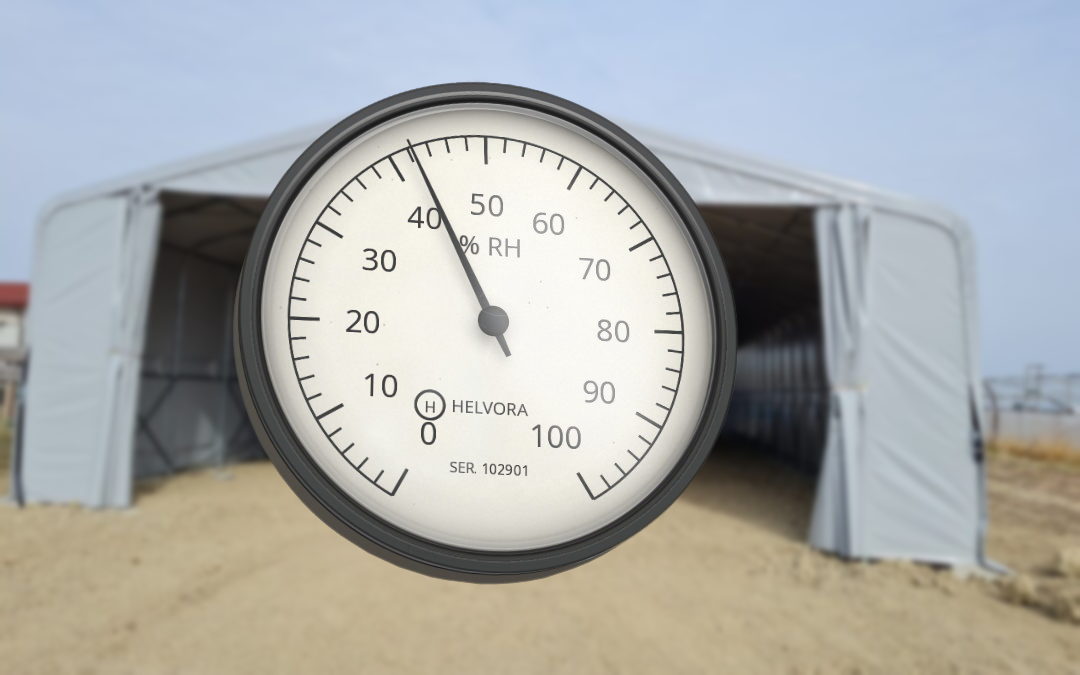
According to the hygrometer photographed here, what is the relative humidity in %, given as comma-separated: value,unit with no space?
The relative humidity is 42,%
